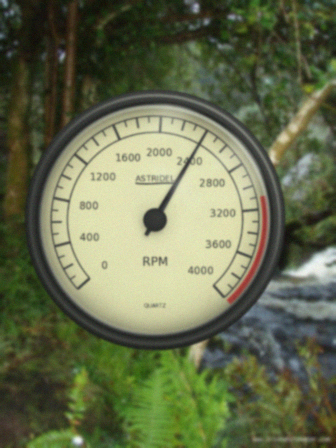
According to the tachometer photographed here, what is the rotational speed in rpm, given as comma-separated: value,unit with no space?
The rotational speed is 2400,rpm
